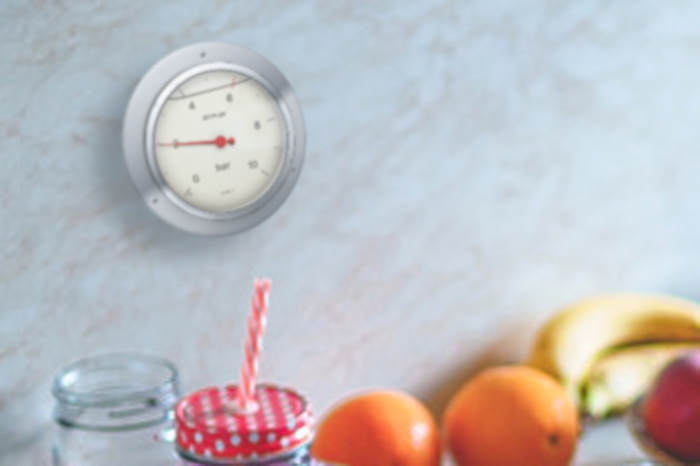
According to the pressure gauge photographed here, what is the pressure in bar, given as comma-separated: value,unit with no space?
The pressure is 2,bar
